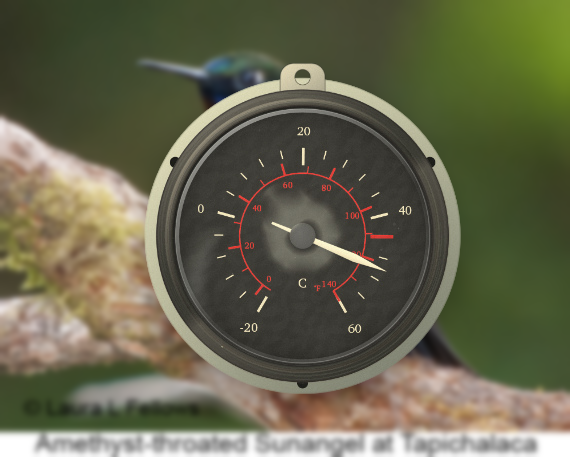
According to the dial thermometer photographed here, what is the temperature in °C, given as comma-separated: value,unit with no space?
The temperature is 50,°C
